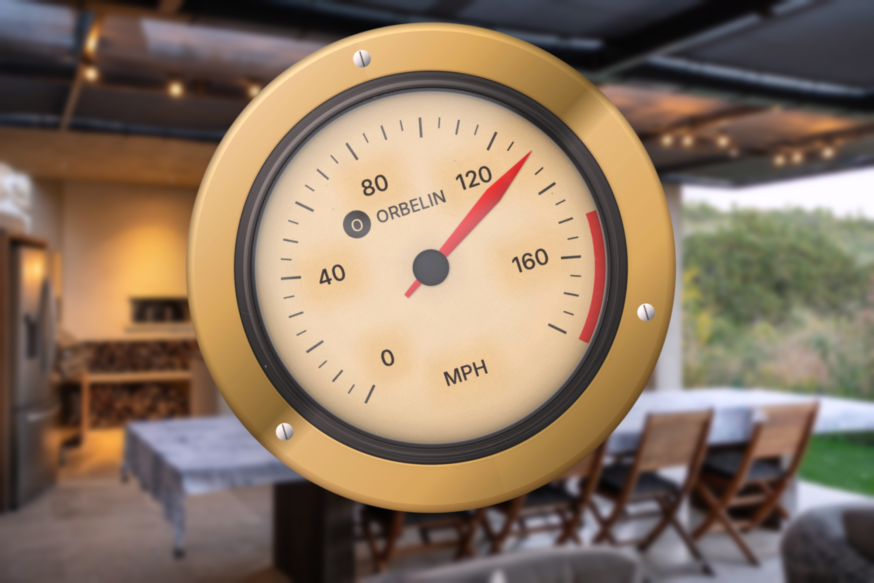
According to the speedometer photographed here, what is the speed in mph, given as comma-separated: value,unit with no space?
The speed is 130,mph
